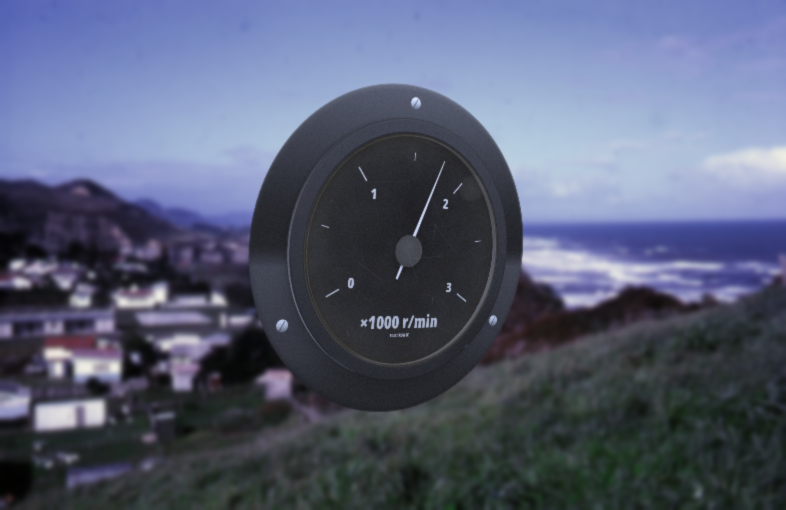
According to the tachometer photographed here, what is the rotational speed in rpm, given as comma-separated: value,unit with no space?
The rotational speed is 1750,rpm
